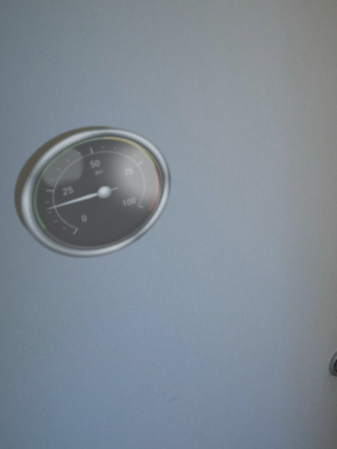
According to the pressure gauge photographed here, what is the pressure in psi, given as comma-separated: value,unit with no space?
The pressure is 17.5,psi
